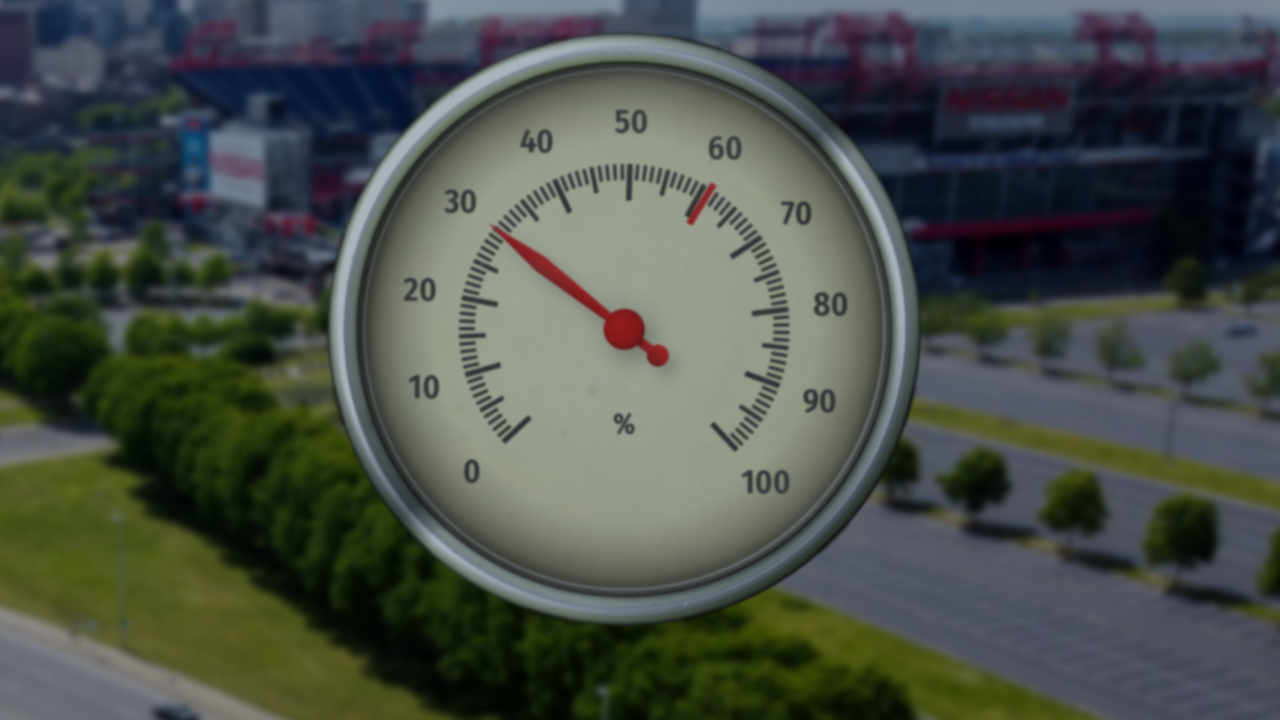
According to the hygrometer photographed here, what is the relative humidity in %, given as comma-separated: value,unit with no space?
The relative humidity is 30,%
